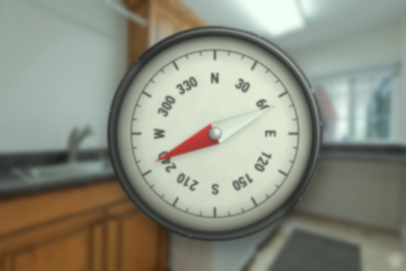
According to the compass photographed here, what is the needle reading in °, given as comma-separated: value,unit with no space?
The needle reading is 245,°
